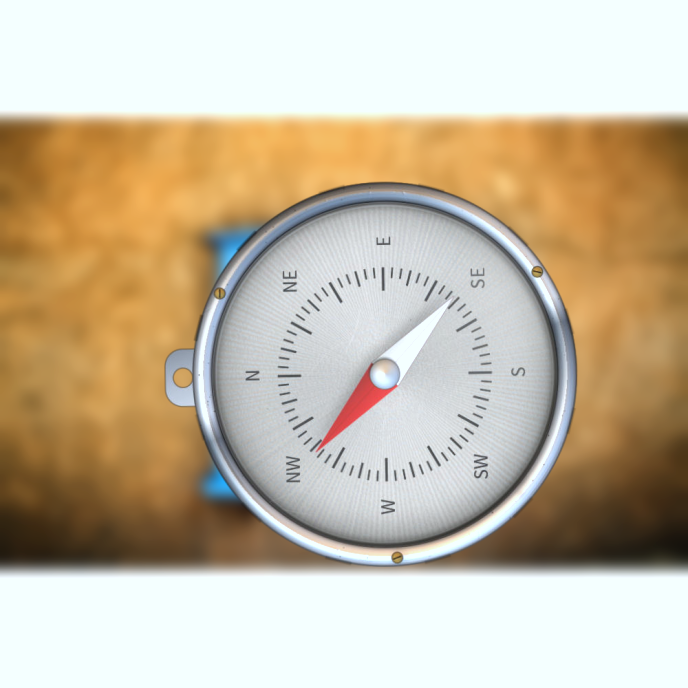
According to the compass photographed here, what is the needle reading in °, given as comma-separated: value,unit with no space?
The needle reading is 312.5,°
